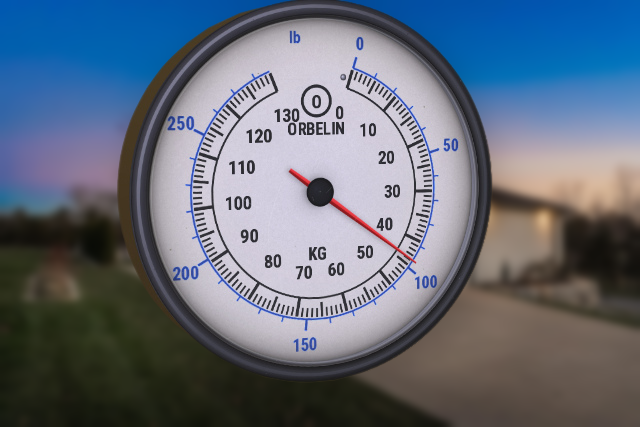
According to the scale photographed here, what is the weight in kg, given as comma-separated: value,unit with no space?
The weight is 44,kg
